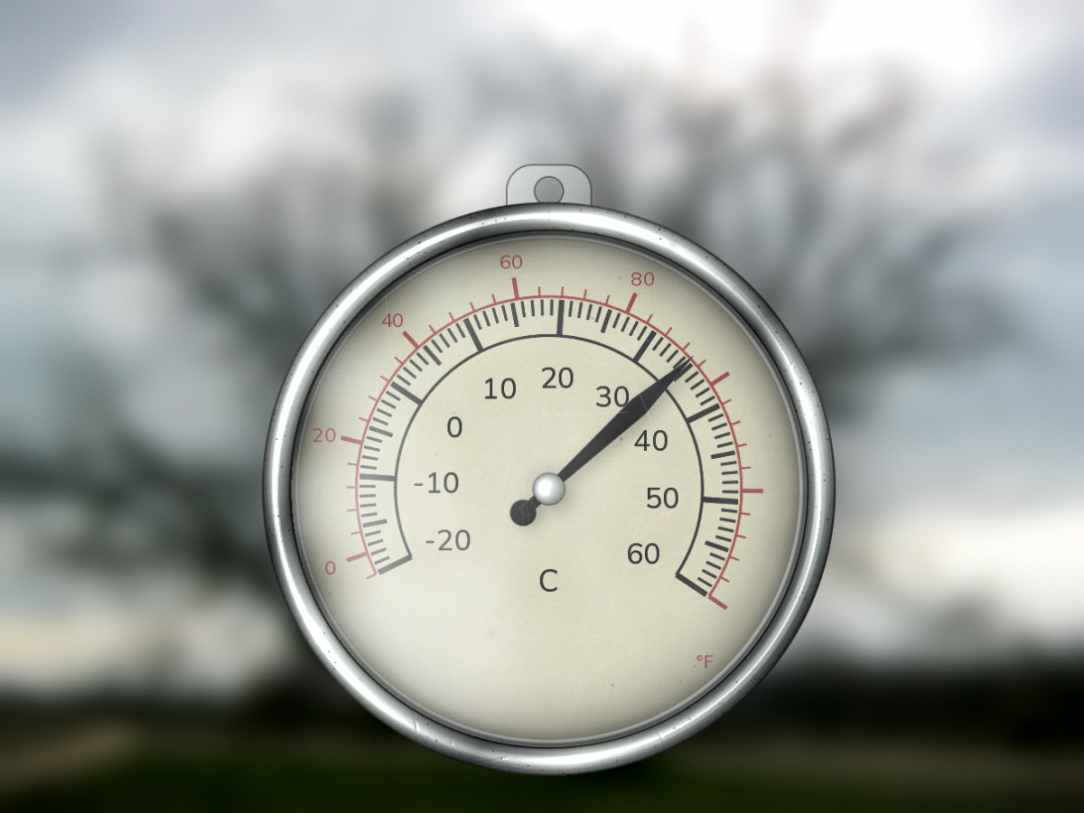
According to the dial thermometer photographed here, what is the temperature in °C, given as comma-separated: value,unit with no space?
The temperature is 34.5,°C
